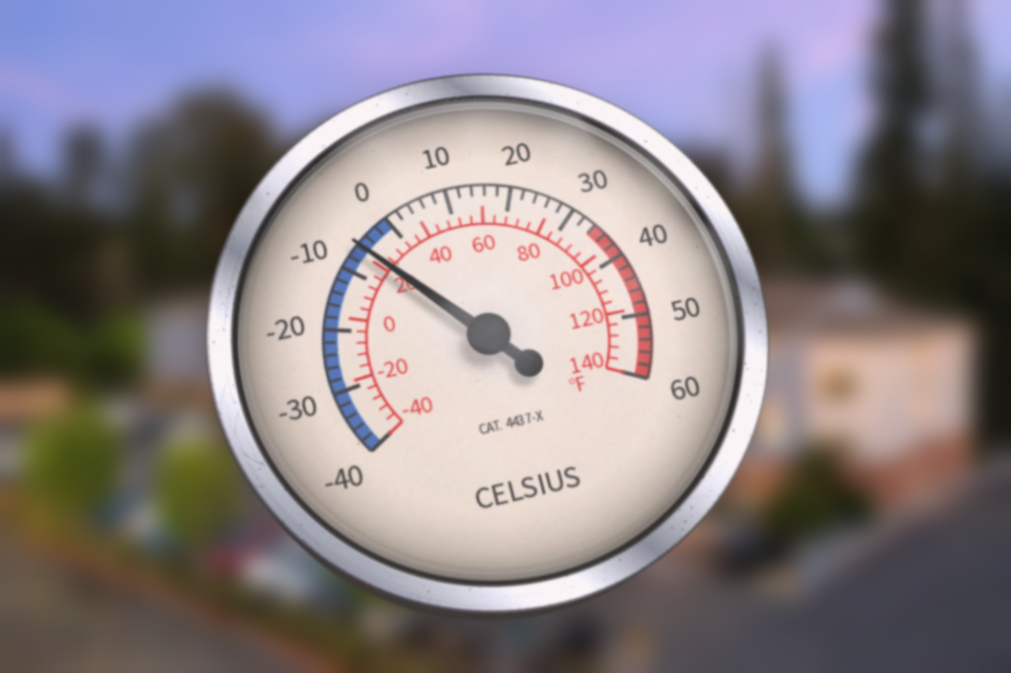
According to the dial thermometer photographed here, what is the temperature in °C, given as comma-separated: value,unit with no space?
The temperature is -6,°C
